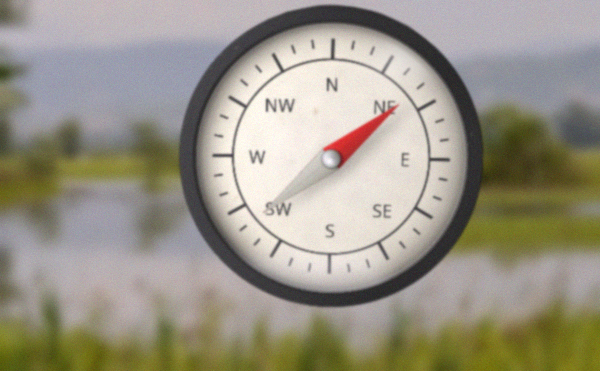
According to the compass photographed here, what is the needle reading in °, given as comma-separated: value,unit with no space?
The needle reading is 50,°
